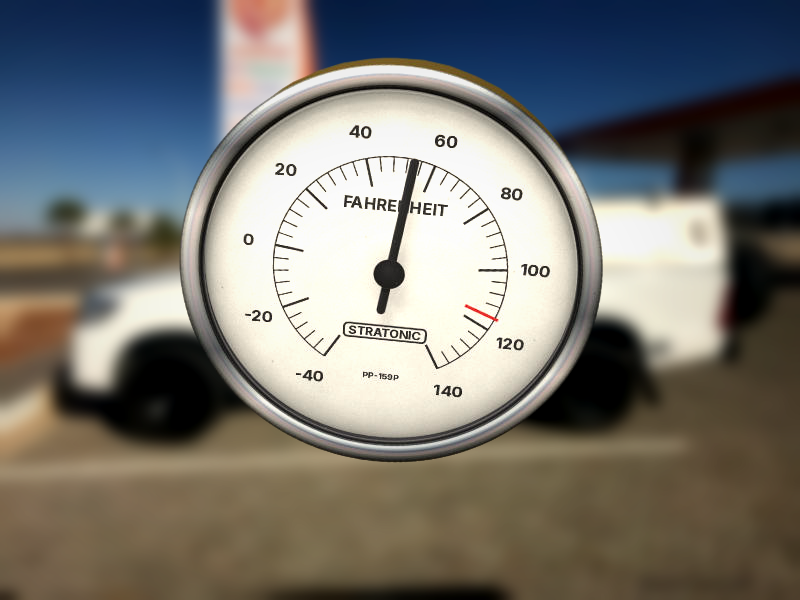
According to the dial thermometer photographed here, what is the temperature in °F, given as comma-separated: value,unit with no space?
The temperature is 54,°F
